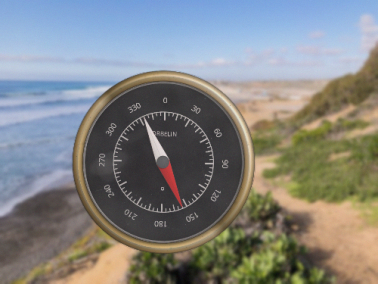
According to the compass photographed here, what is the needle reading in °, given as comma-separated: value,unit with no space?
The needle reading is 155,°
